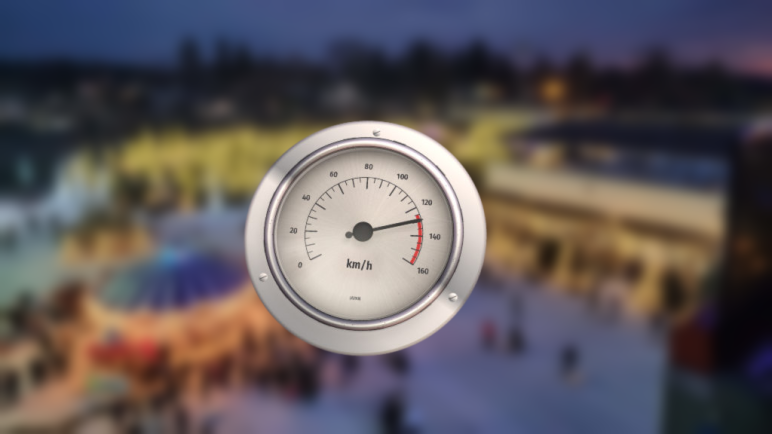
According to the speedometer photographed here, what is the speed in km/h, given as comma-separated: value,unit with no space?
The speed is 130,km/h
